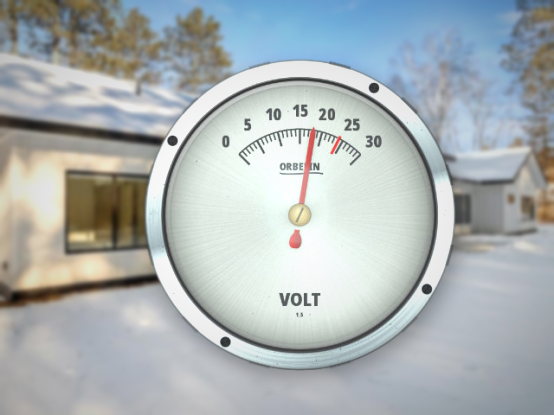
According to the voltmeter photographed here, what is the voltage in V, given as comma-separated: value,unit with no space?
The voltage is 18,V
